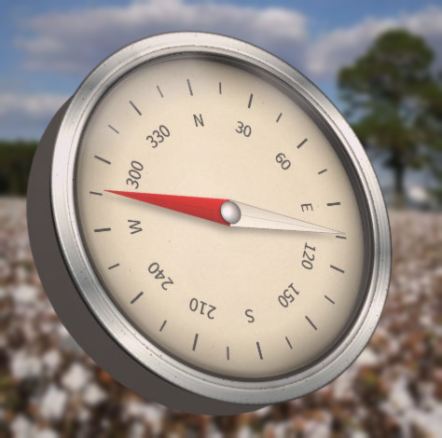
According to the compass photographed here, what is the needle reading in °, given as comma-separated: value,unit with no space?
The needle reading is 285,°
